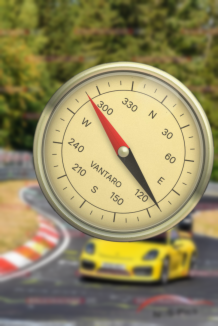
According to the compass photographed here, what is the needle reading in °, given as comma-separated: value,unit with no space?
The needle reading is 290,°
